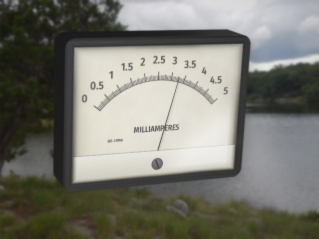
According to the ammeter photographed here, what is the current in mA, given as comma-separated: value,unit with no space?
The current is 3.25,mA
